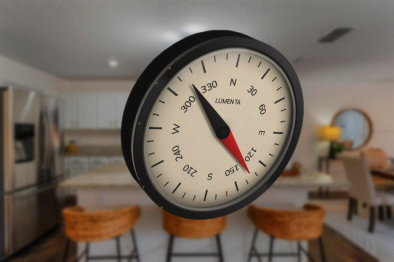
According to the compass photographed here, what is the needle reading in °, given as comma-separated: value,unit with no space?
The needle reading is 135,°
